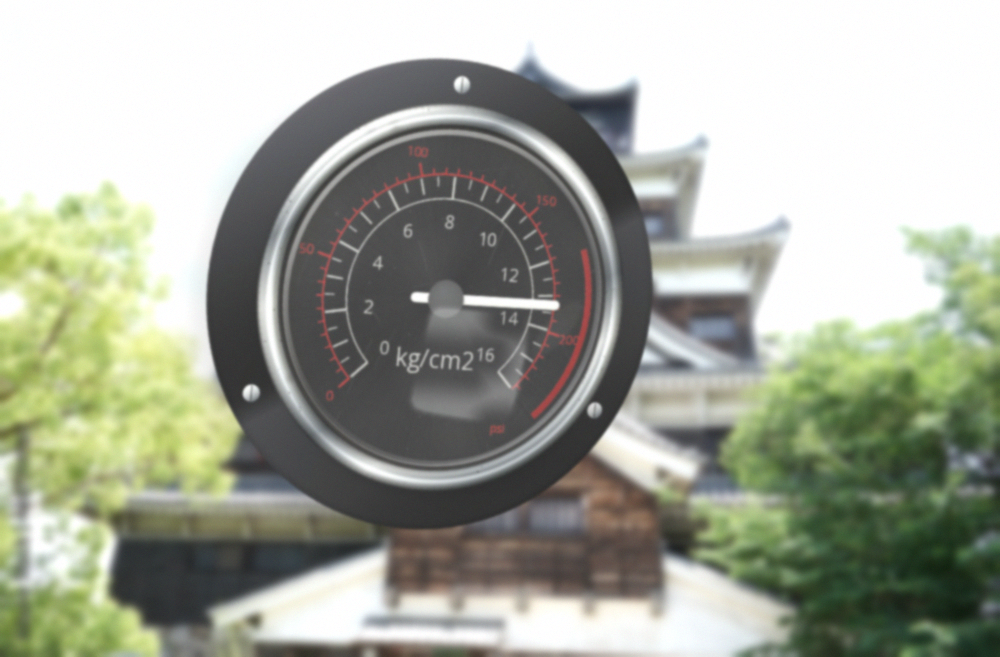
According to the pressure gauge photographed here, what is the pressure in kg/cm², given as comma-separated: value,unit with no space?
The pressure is 13.25,kg/cm²
